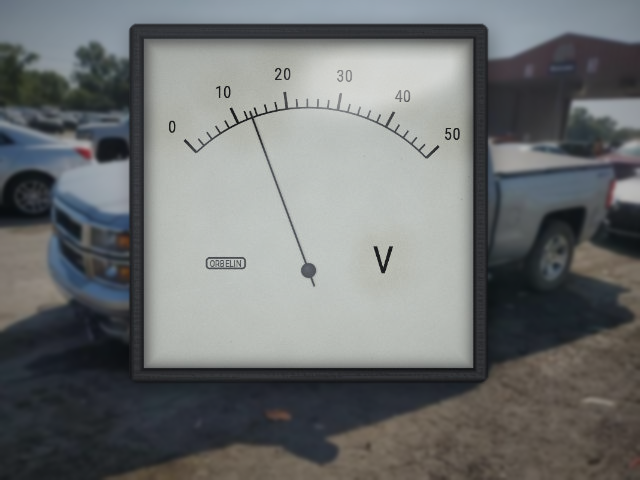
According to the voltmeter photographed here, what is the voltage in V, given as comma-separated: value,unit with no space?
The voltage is 13,V
